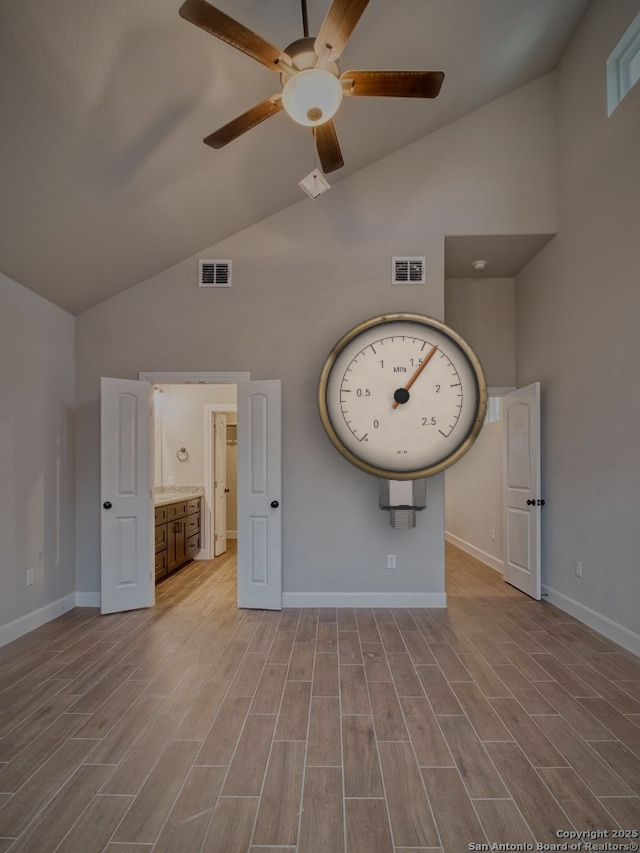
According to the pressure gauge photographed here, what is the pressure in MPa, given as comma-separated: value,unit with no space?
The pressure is 1.6,MPa
